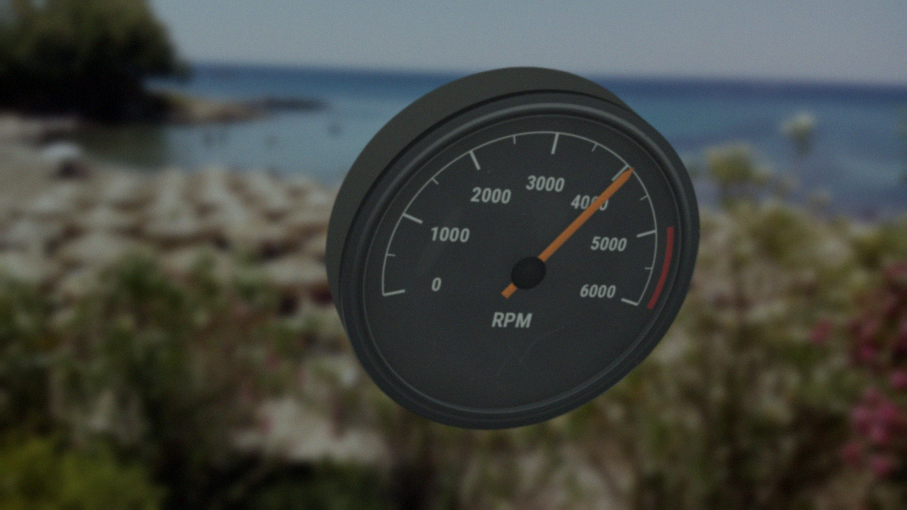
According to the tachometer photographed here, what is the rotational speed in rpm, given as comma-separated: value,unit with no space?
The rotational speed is 4000,rpm
